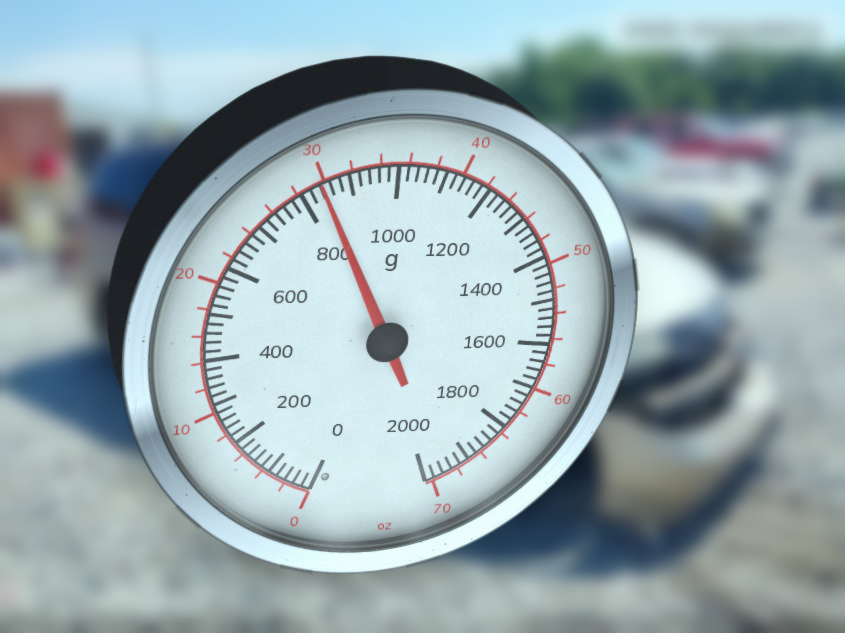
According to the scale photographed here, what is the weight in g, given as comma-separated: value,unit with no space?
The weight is 840,g
